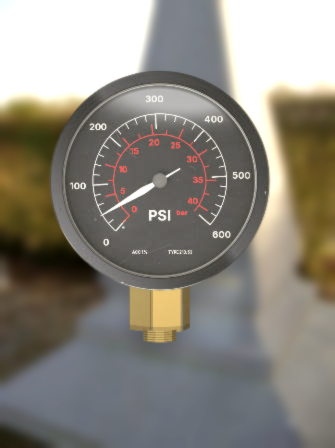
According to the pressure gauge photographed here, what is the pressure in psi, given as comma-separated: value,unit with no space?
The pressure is 40,psi
